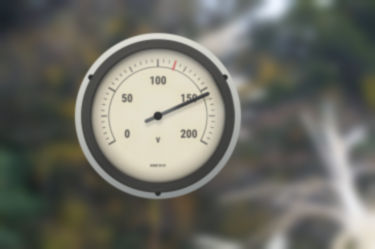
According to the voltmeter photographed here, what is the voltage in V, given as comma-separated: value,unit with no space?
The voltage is 155,V
